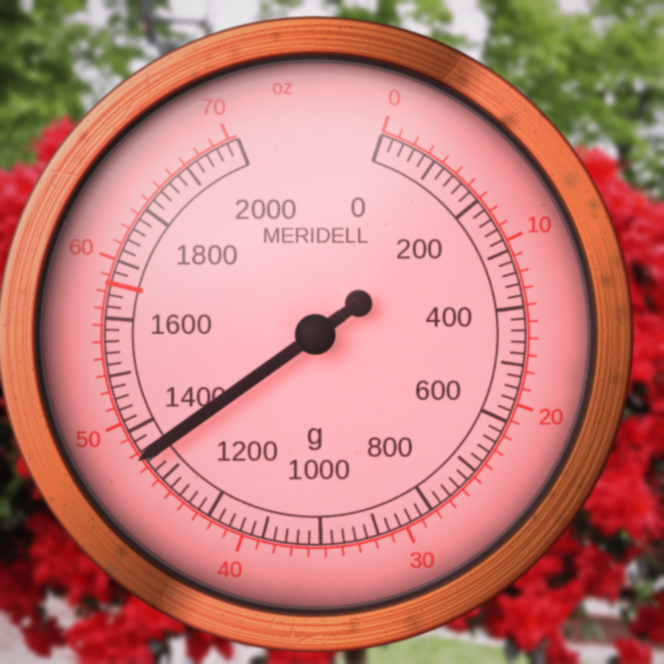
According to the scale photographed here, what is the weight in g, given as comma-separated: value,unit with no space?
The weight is 1350,g
